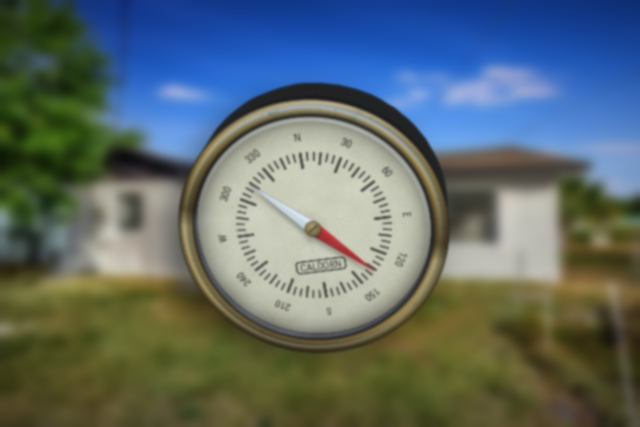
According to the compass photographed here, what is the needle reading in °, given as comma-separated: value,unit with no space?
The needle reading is 135,°
